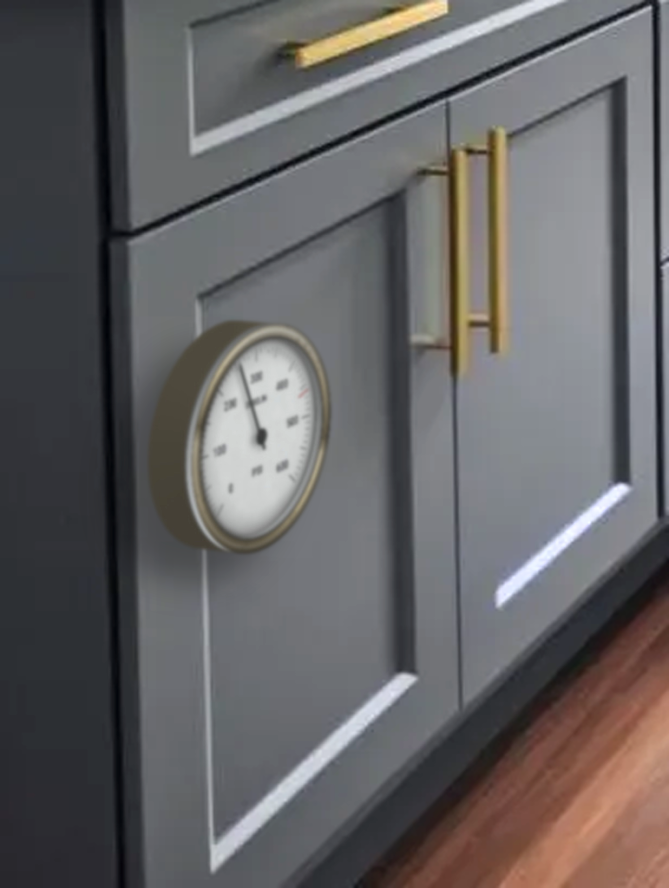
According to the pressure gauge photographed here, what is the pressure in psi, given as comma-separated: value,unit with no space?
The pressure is 250,psi
